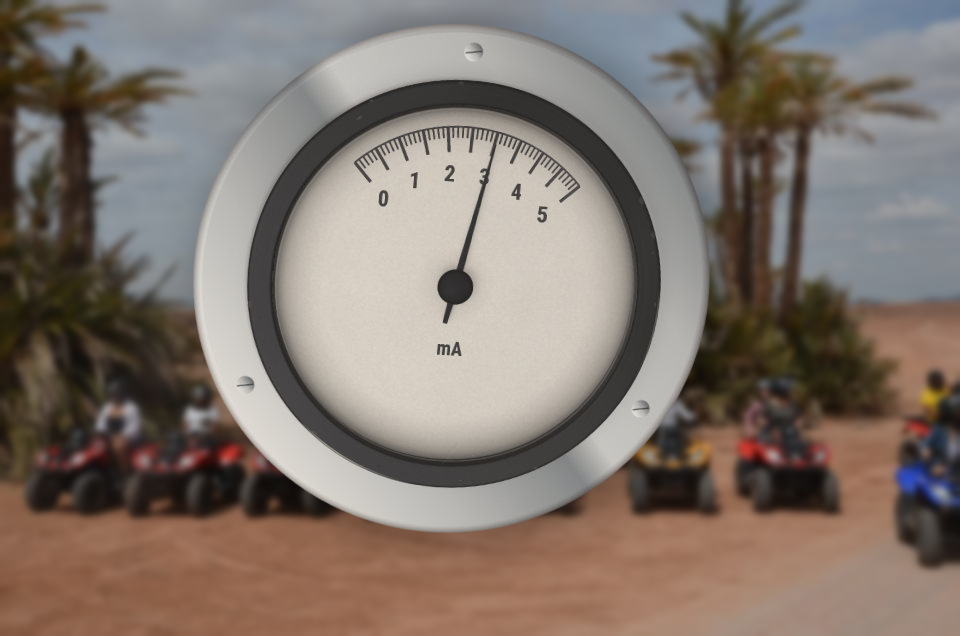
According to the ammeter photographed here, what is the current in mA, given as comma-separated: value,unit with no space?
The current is 3,mA
